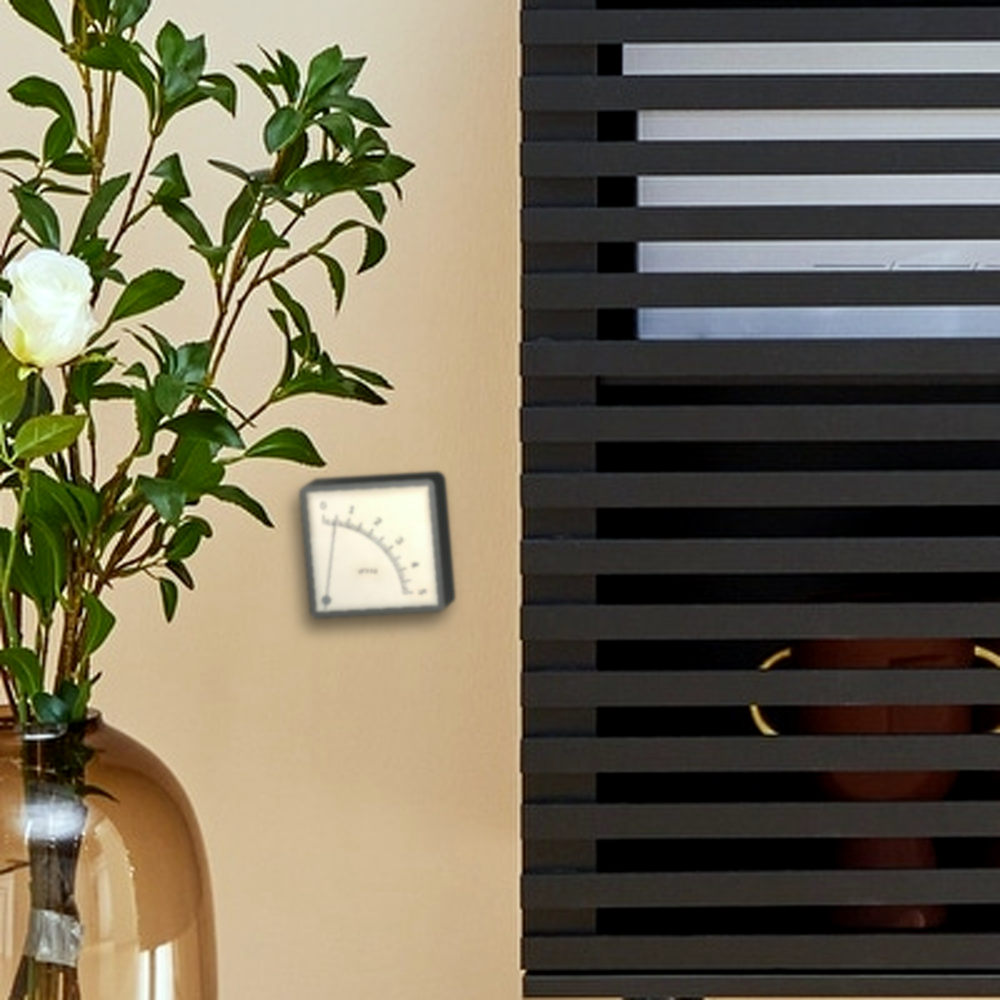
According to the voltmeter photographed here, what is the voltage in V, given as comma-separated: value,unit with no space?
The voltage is 0.5,V
